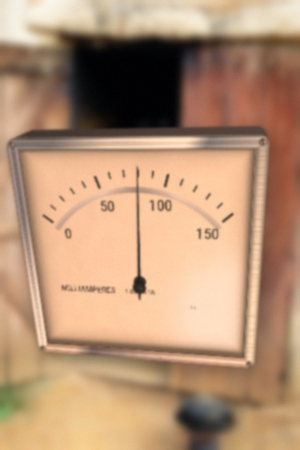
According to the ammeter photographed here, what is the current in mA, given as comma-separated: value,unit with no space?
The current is 80,mA
